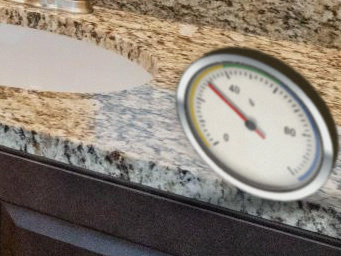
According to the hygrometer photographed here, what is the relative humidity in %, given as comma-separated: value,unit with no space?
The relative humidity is 30,%
